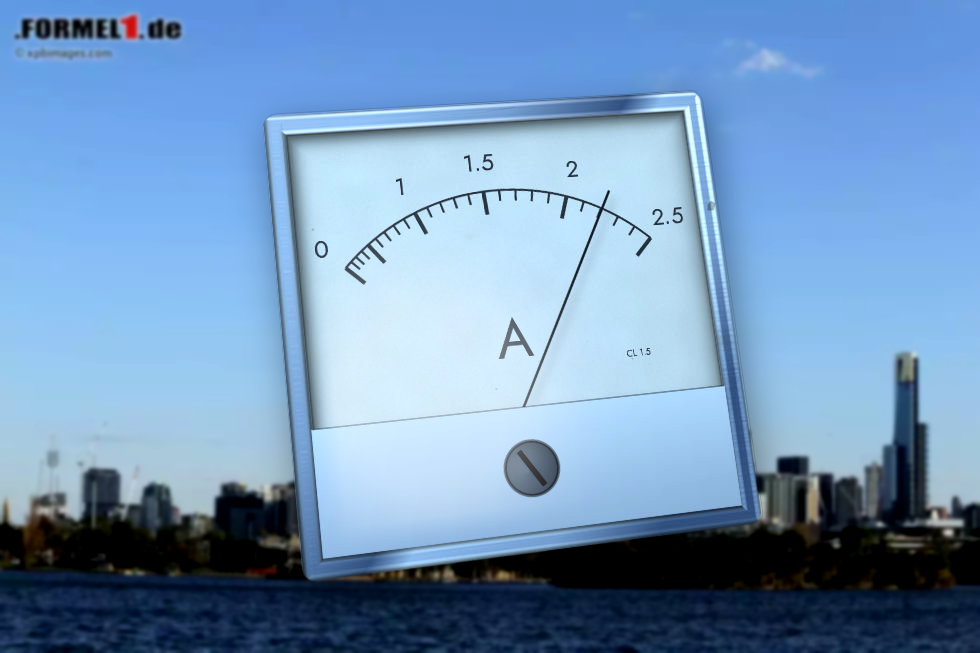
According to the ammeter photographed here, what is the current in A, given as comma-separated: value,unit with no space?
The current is 2.2,A
